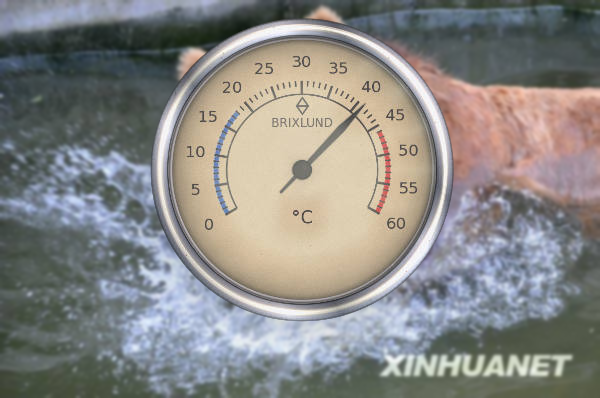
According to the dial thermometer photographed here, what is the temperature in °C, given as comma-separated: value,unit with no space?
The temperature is 41,°C
